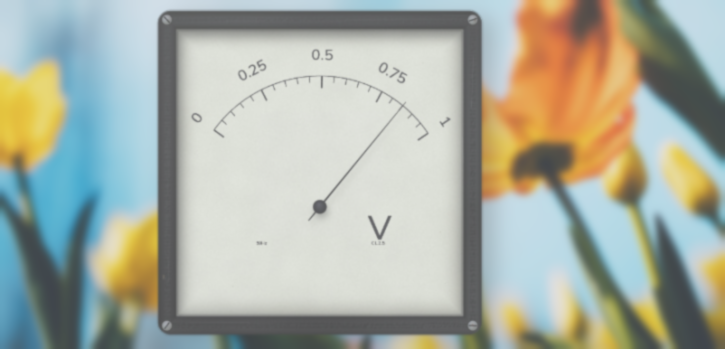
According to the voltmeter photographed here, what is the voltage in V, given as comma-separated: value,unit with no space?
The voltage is 0.85,V
